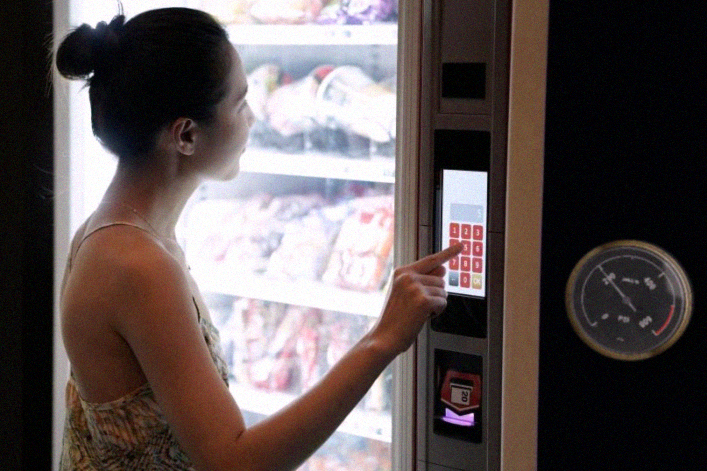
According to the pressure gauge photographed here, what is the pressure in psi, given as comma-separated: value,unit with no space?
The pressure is 200,psi
